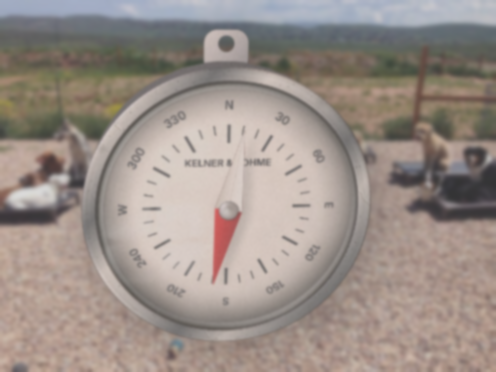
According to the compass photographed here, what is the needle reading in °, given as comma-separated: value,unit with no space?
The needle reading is 190,°
